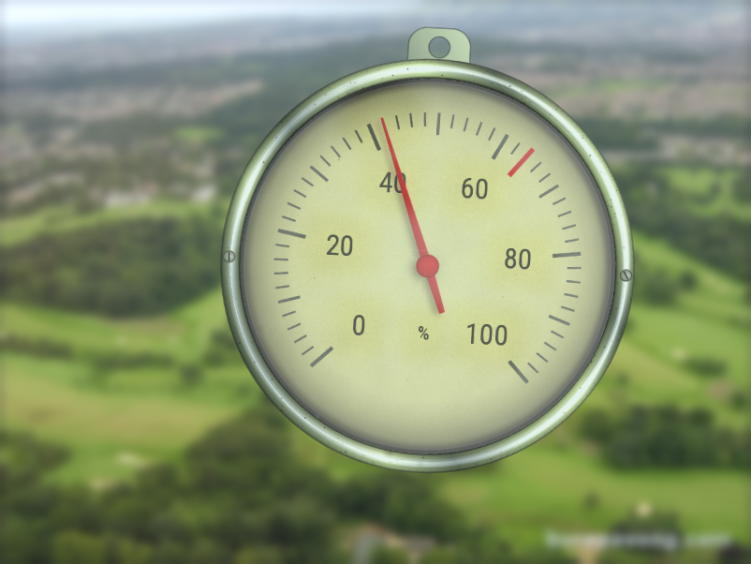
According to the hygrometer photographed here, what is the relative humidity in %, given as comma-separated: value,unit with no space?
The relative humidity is 42,%
